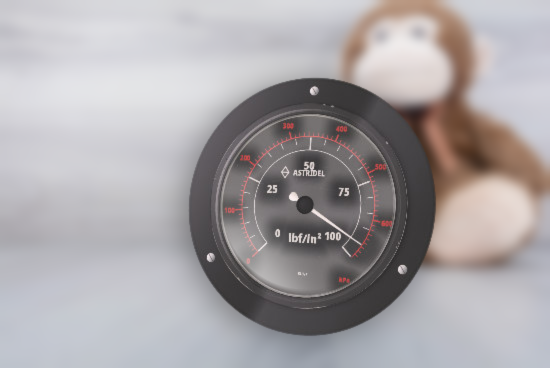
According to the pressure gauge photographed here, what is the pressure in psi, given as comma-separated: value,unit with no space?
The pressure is 95,psi
